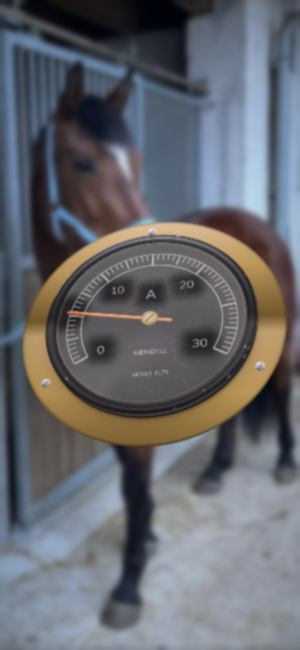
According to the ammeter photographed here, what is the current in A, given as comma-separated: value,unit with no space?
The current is 5,A
